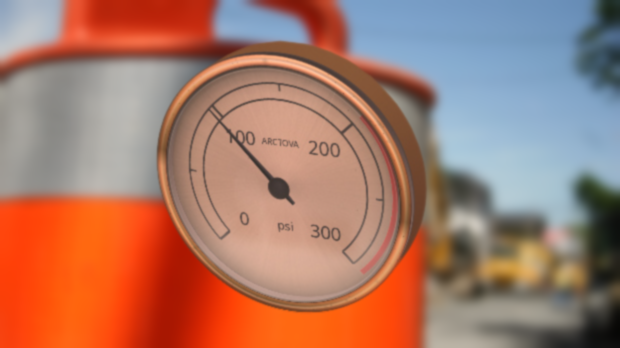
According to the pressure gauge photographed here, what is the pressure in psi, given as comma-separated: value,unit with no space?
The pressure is 100,psi
